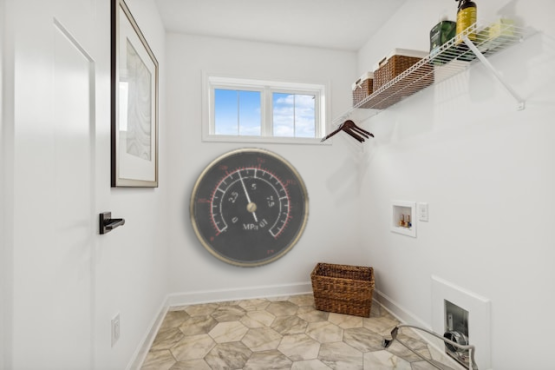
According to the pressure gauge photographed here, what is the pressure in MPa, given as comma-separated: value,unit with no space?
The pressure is 4,MPa
